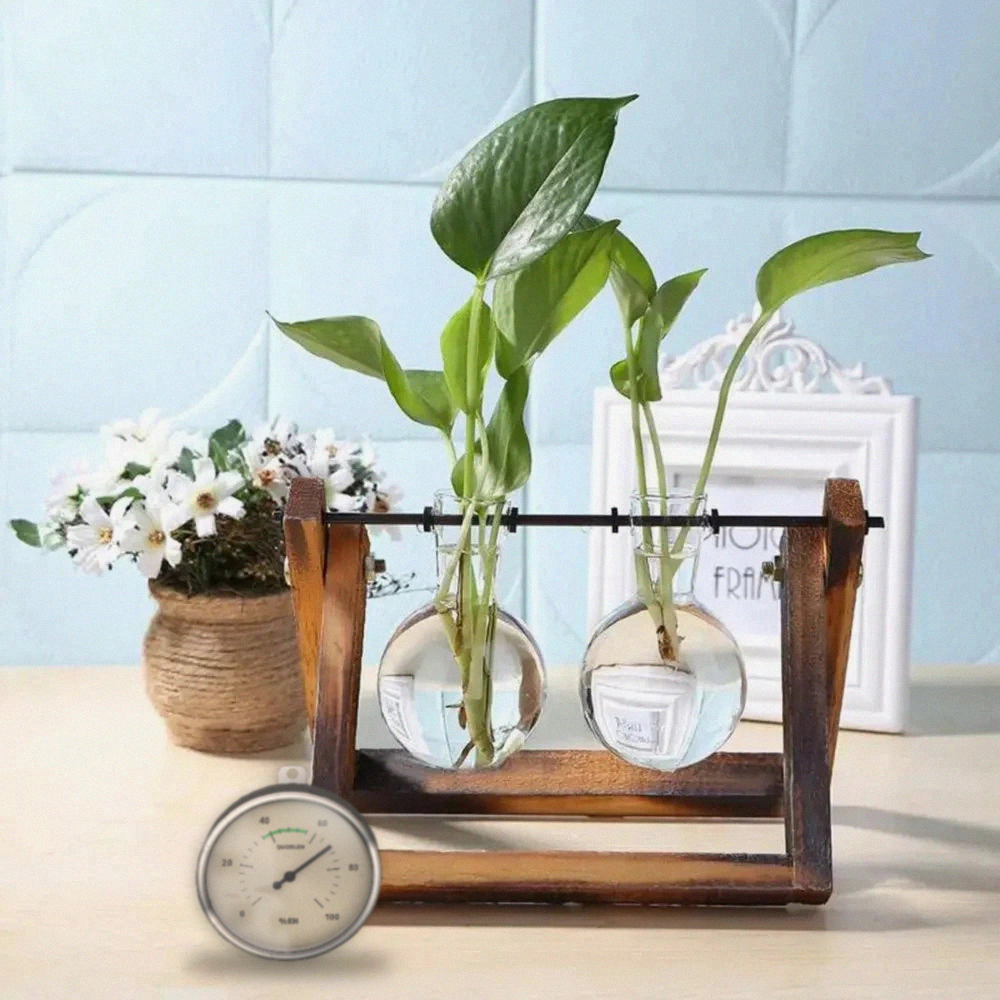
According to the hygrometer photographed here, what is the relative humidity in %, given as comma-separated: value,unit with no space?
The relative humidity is 68,%
